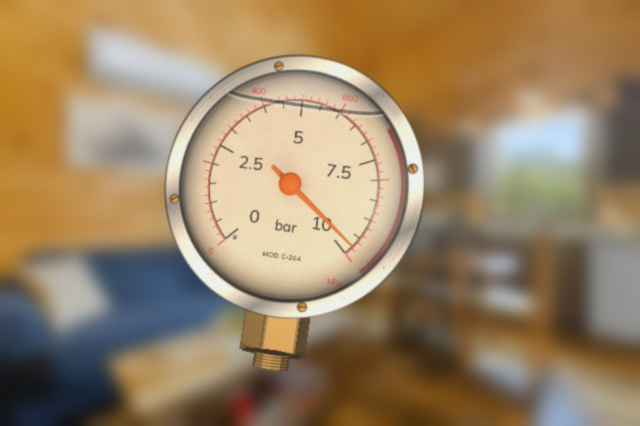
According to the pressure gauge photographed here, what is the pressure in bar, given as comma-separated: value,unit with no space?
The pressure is 9.75,bar
